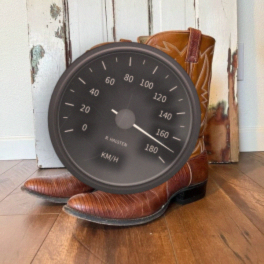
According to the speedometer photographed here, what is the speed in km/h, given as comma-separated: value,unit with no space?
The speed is 170,km/h
